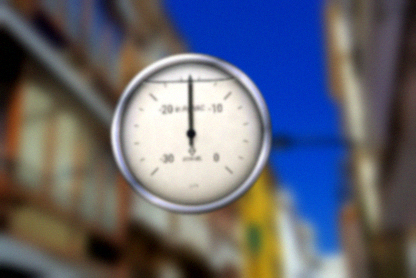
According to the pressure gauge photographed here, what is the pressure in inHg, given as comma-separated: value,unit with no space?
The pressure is -15,inHg
